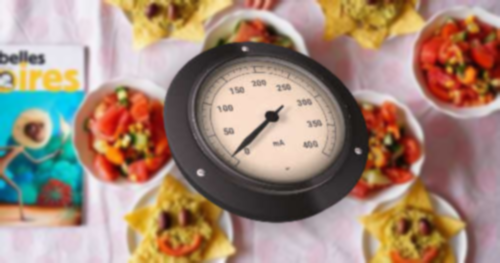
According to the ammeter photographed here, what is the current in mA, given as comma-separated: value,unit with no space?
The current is 10,mA
